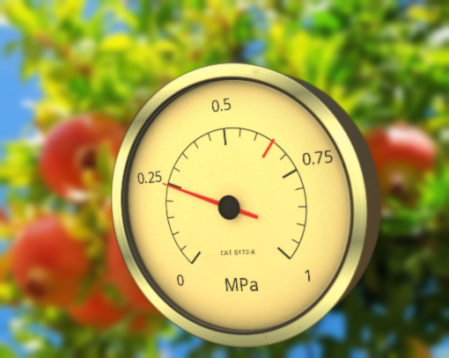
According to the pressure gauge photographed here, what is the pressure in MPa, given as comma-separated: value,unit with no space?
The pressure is 0.25,MPa
